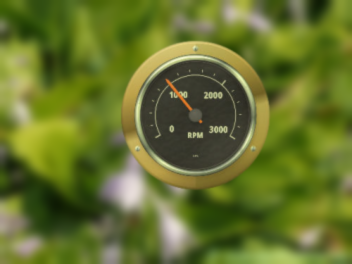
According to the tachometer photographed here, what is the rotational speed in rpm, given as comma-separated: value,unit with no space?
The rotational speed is 1000,rpm
